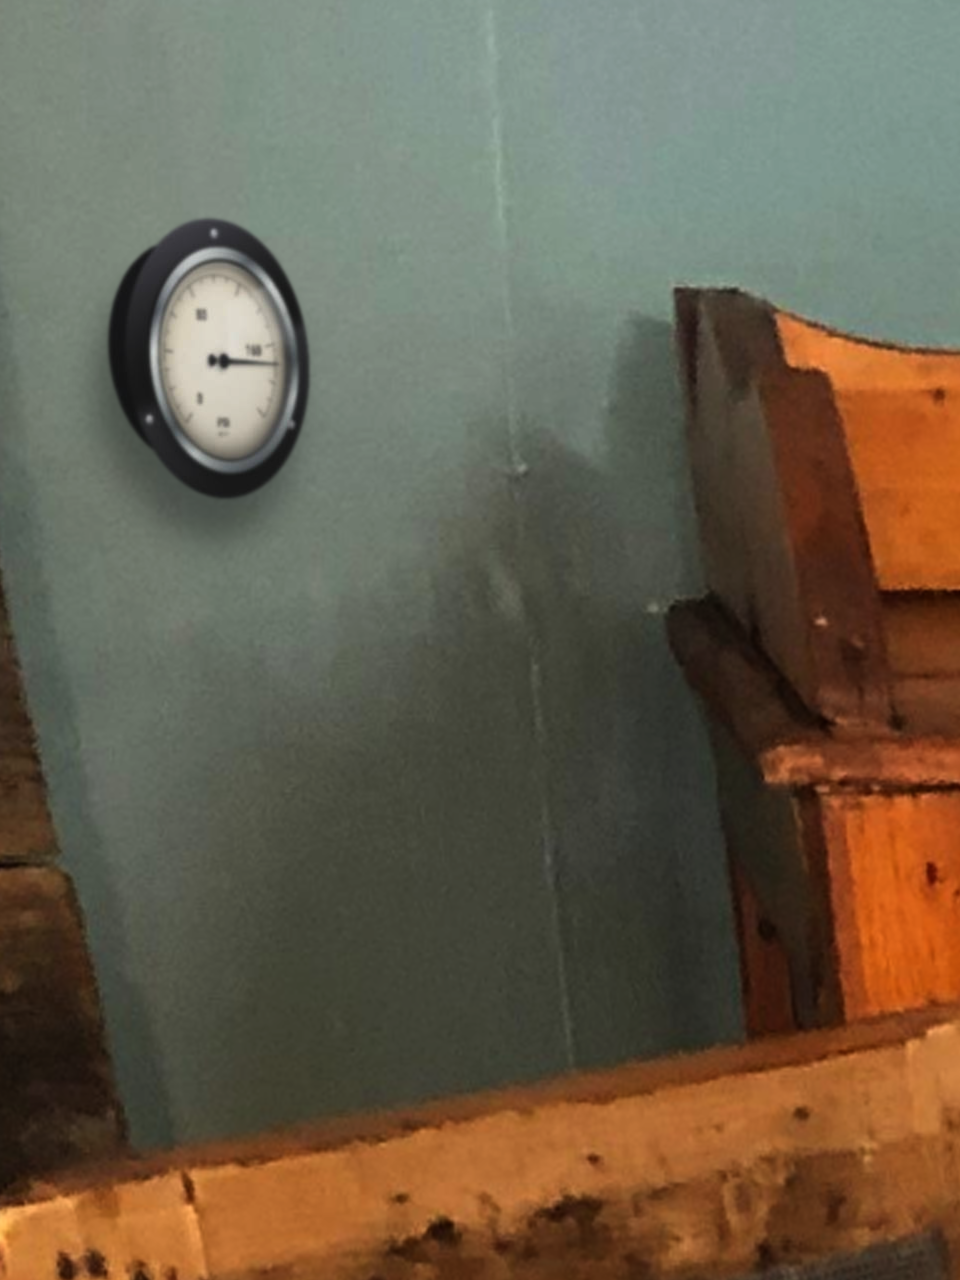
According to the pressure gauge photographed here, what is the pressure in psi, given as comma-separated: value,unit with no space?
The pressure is 170,psi
